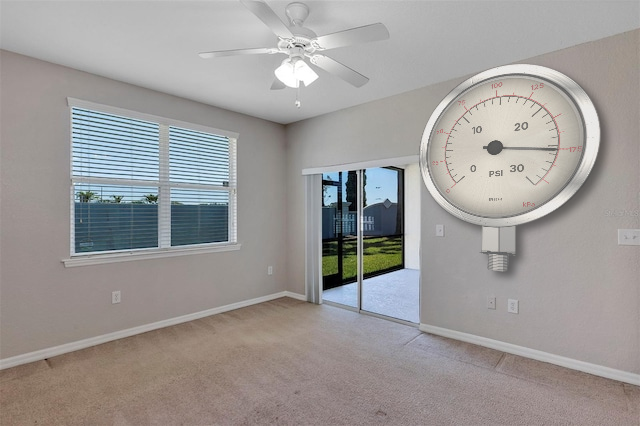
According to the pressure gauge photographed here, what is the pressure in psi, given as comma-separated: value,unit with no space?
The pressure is 25.5,psi
